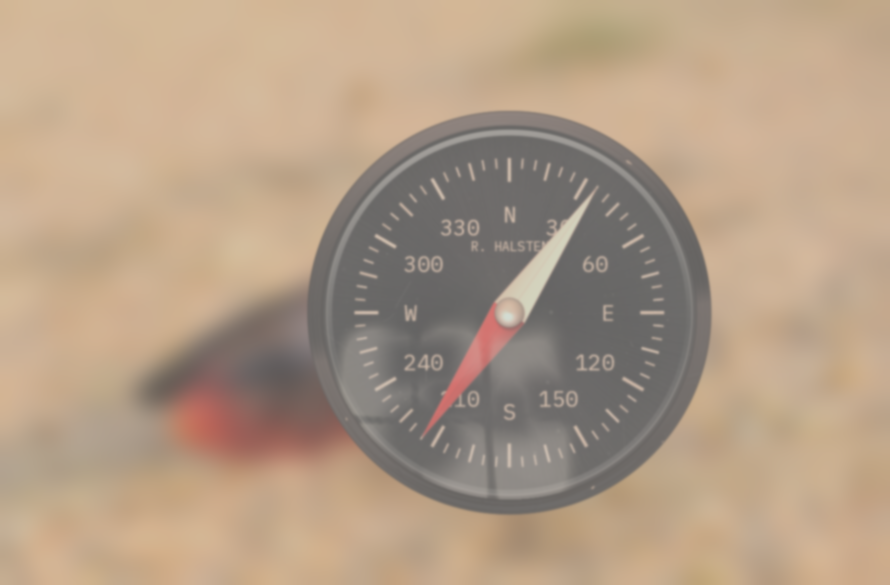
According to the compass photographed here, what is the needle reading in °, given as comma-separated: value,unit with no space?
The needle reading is 215,°
